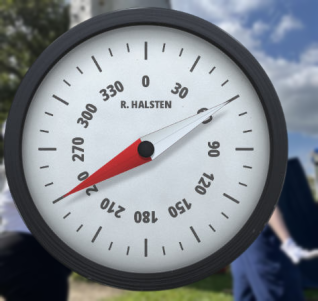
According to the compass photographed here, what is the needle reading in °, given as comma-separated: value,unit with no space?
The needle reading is 240,°
